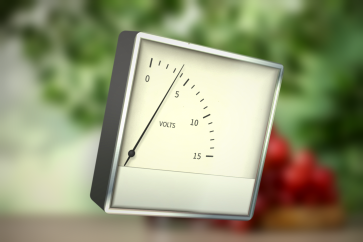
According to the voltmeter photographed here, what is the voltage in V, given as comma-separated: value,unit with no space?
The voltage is 3.5,V
